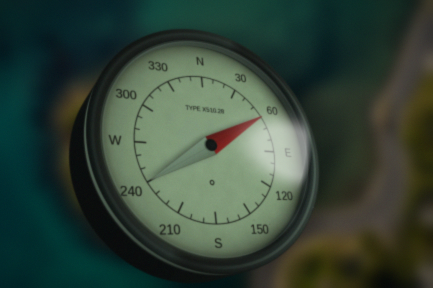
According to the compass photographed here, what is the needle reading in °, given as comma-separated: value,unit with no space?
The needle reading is 60,°
